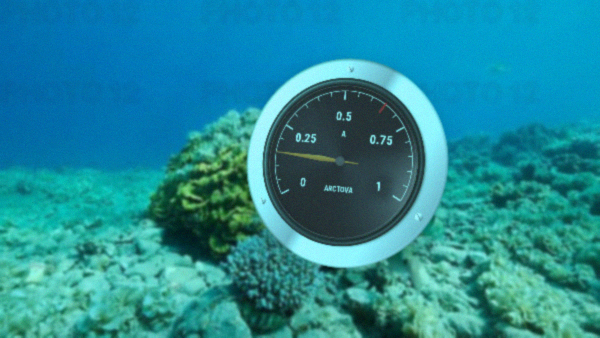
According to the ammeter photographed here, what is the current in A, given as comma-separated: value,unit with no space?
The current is 0.15,A
